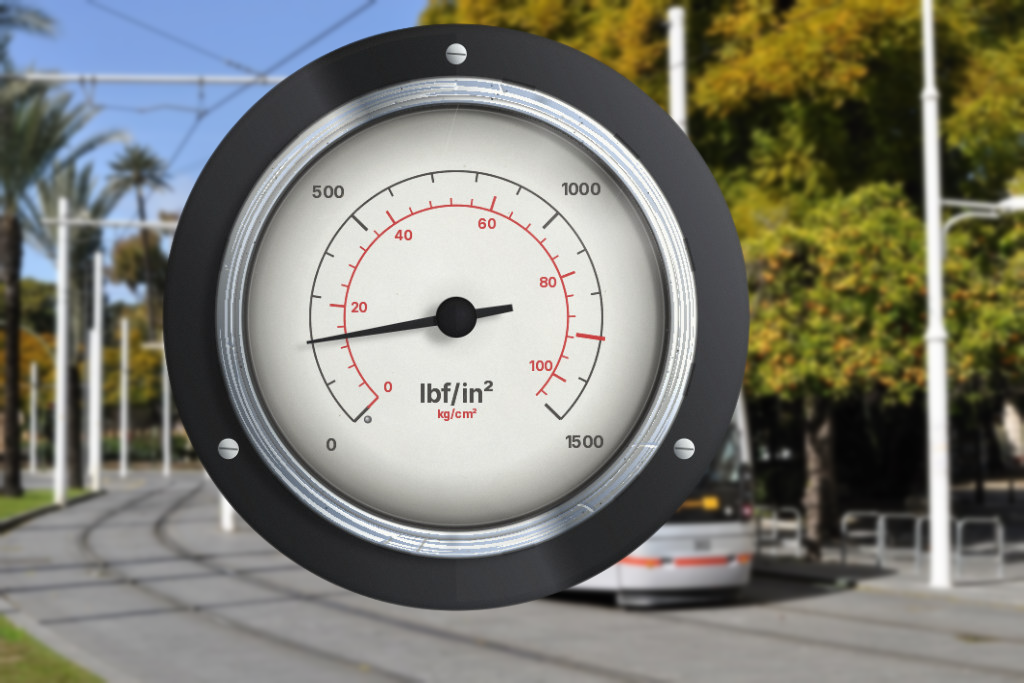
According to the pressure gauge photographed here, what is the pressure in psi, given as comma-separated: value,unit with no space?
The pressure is 200,psi
